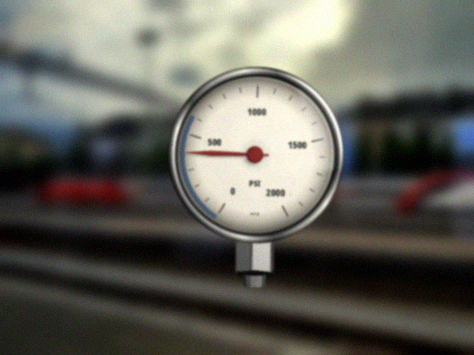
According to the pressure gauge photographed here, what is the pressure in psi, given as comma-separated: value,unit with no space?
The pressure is 400,psi
